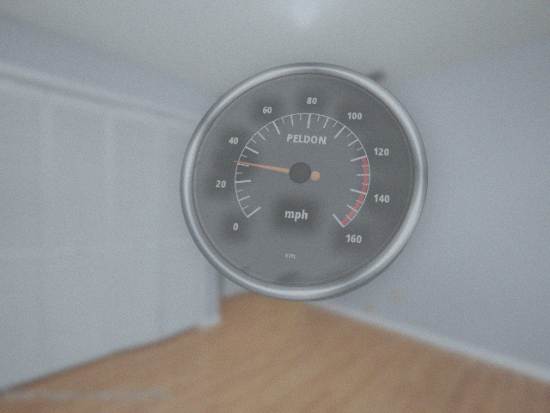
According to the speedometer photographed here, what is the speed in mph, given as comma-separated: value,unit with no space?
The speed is 30,mph
